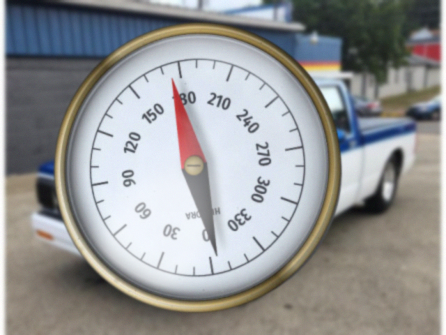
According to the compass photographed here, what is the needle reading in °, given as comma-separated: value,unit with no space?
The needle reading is 175,°
